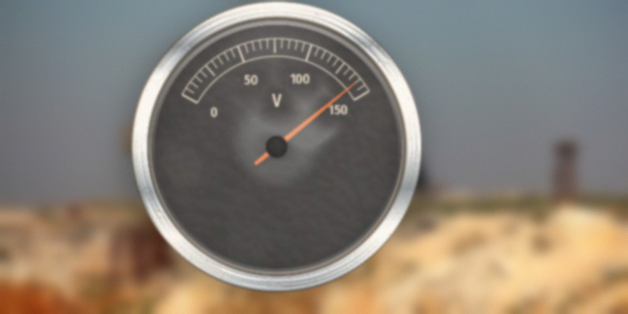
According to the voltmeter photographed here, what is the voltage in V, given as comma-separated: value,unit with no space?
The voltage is 140,V
